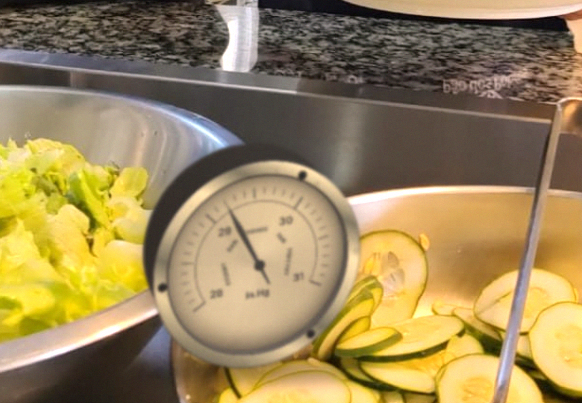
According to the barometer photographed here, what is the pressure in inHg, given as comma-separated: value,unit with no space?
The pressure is 29.2,inHg
